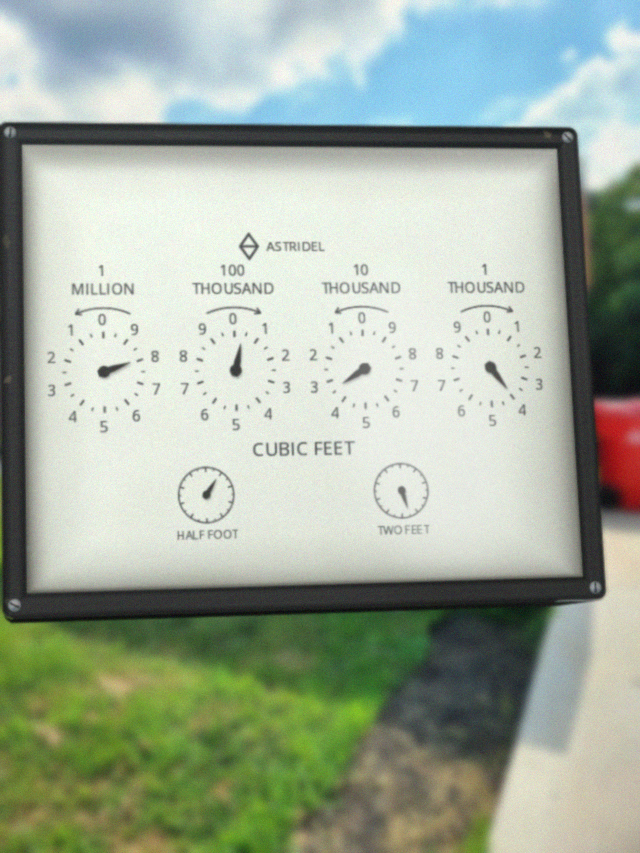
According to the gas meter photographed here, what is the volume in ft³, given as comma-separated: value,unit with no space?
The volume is 803400,ft³
